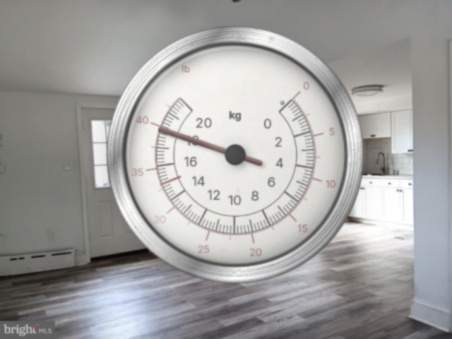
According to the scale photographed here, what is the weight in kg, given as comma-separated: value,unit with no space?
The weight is 18,kg
